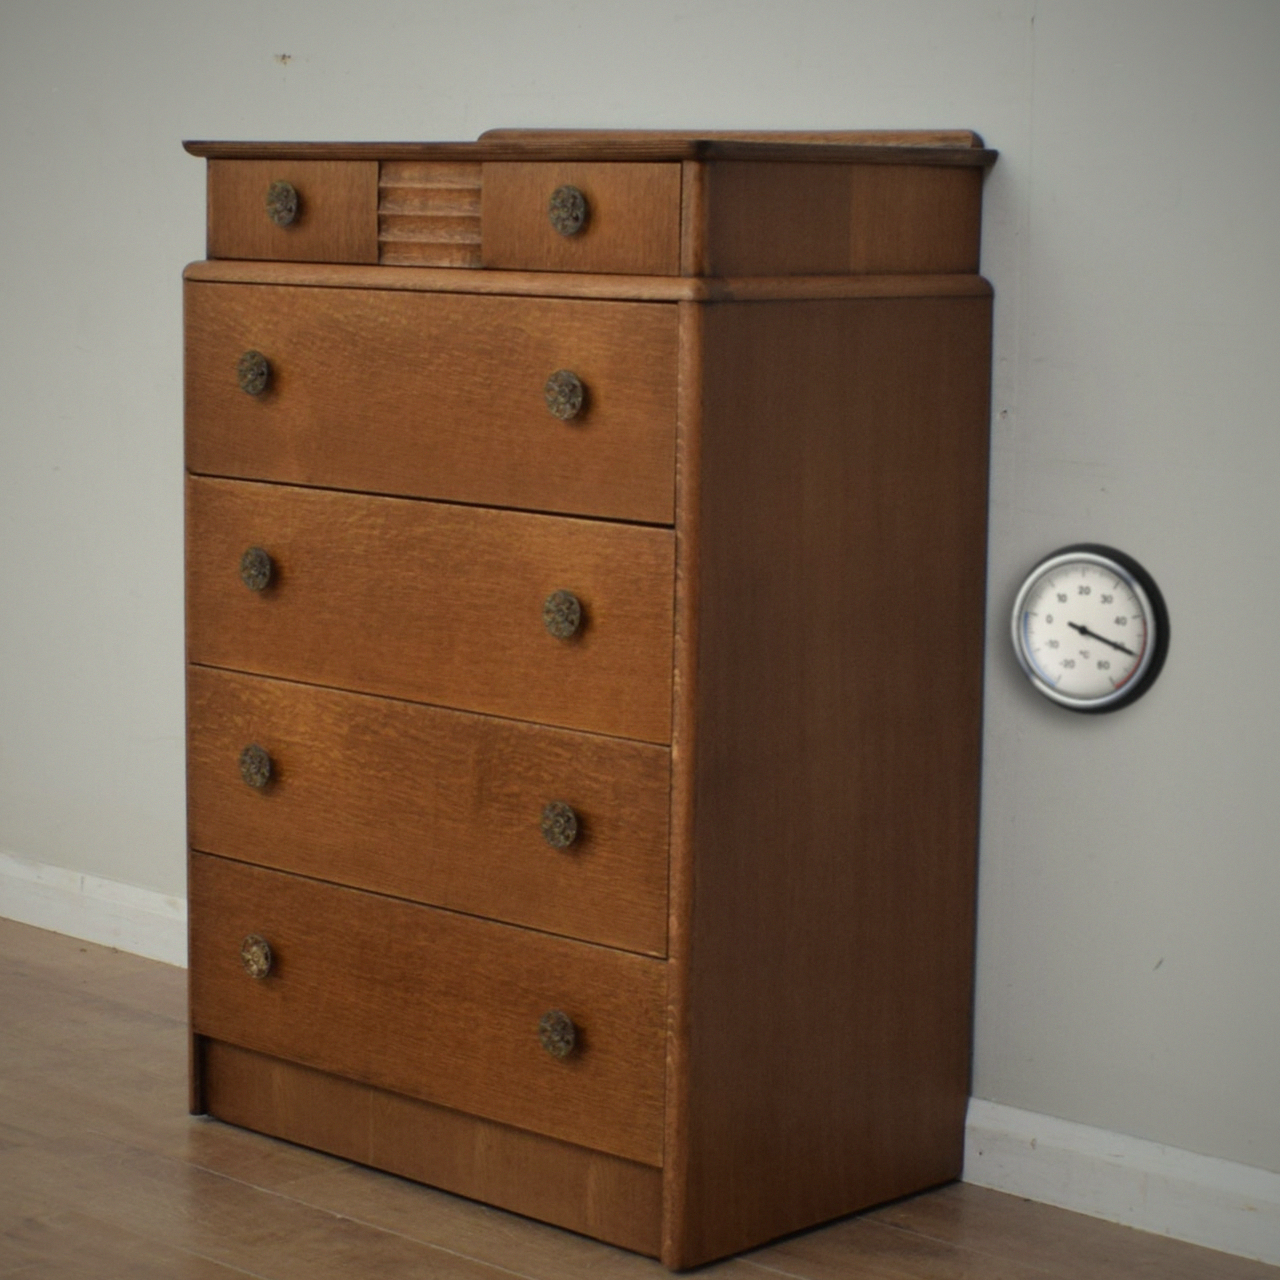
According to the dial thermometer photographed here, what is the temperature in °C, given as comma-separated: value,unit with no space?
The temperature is 50,°C
